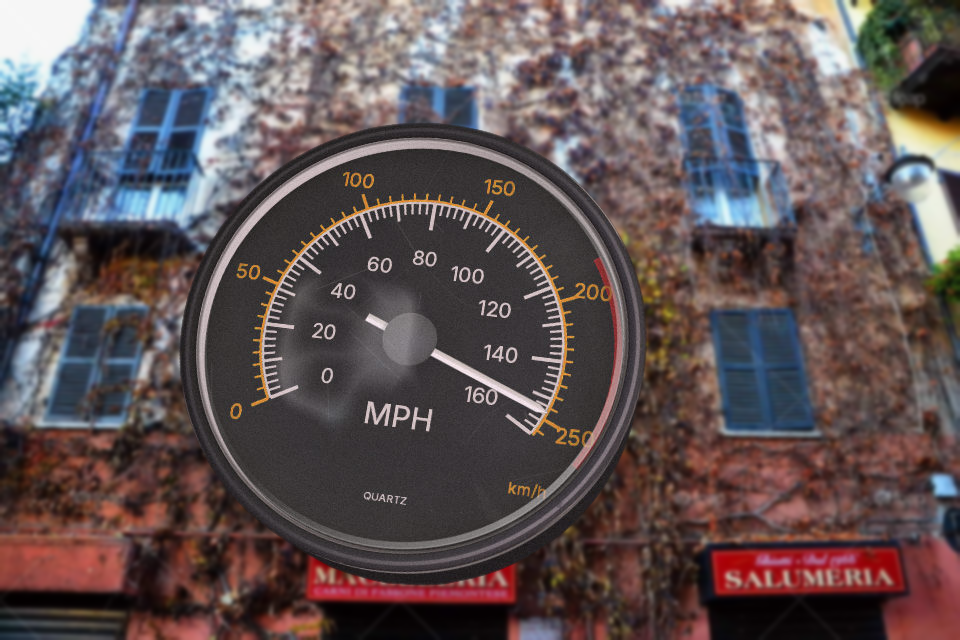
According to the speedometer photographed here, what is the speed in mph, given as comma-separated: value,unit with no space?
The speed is 154,mph
